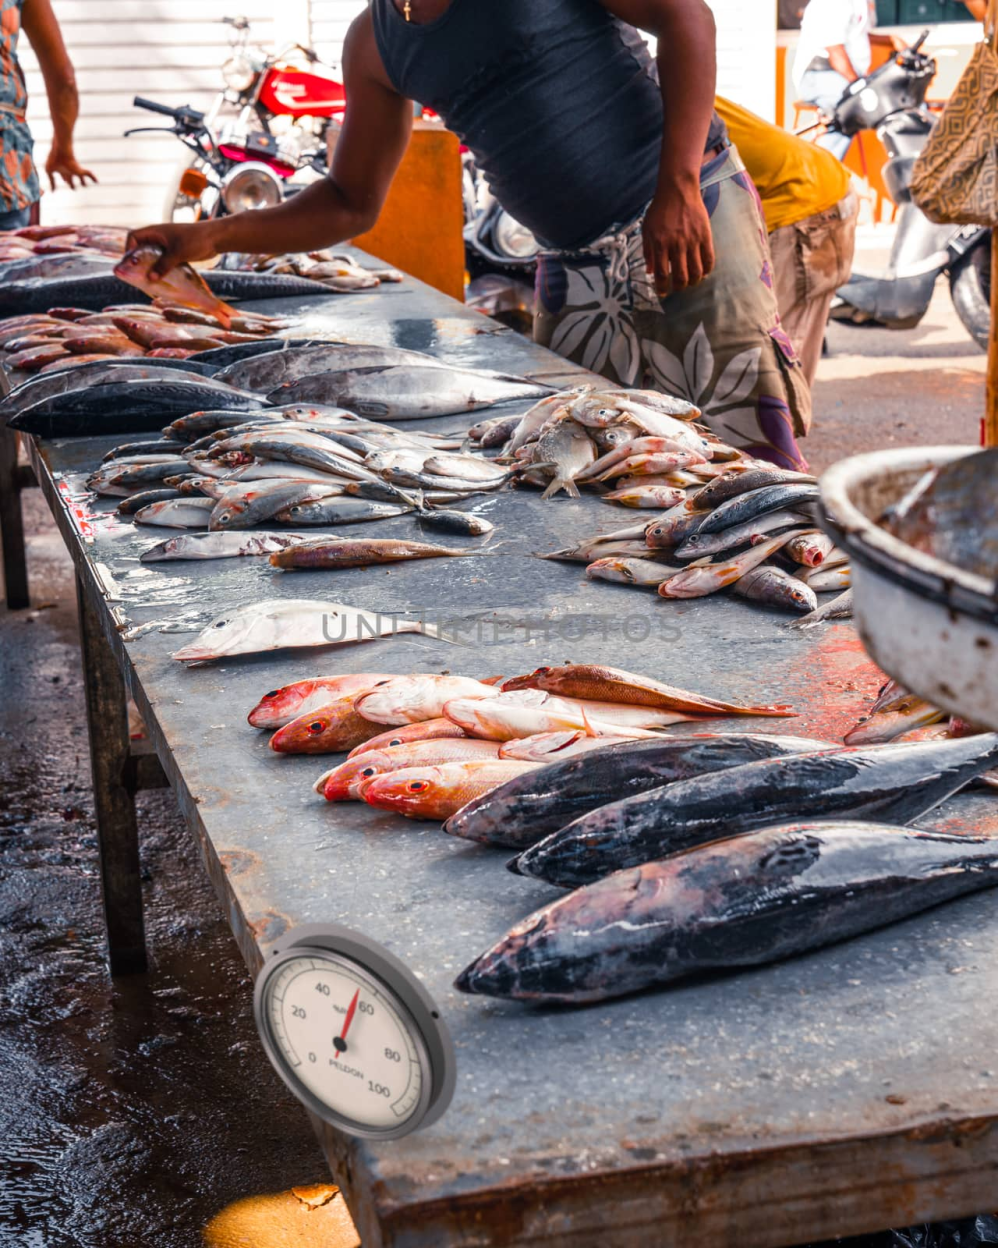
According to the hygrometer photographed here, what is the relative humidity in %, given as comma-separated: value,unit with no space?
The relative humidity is 56,%
